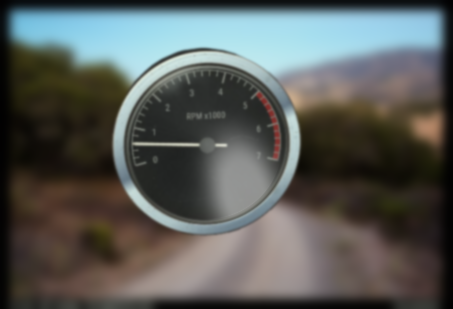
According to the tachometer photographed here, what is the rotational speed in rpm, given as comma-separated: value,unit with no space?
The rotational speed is 600,rpm
